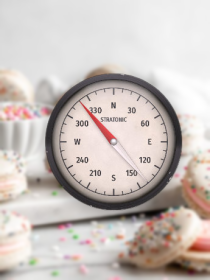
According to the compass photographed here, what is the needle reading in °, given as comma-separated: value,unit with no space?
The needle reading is 320,°
